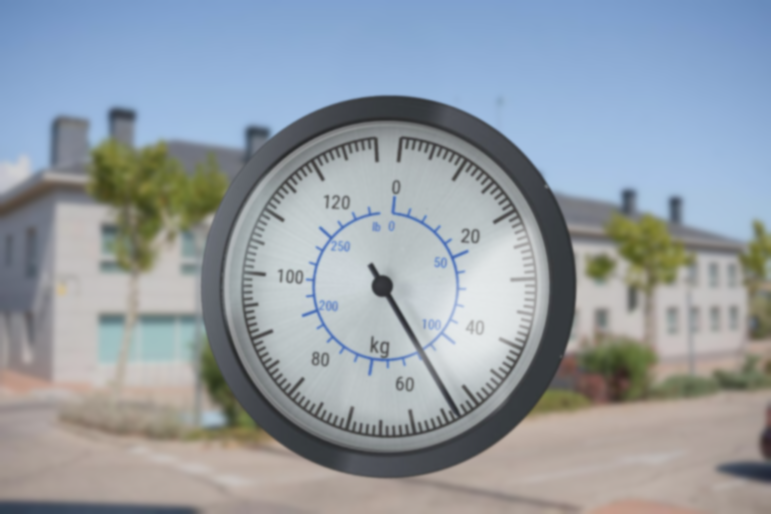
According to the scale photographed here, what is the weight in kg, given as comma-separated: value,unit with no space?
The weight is 53,kg
